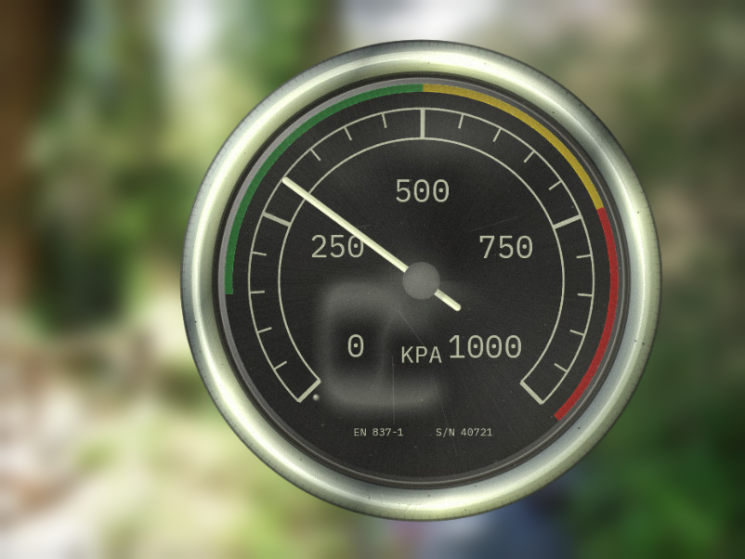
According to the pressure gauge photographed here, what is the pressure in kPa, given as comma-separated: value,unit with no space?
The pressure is 300,kPa
